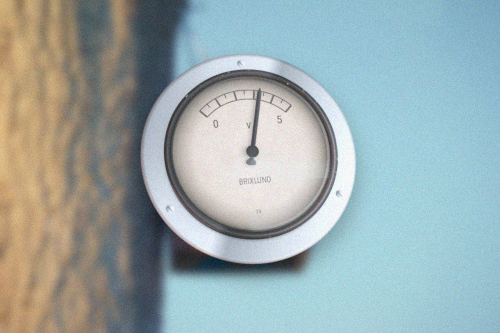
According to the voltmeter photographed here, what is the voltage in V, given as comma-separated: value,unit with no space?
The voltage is 3.25,V
